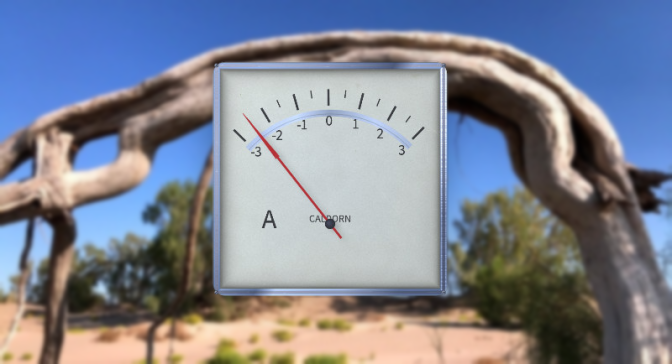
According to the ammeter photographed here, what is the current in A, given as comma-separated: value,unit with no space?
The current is -2.5,A
